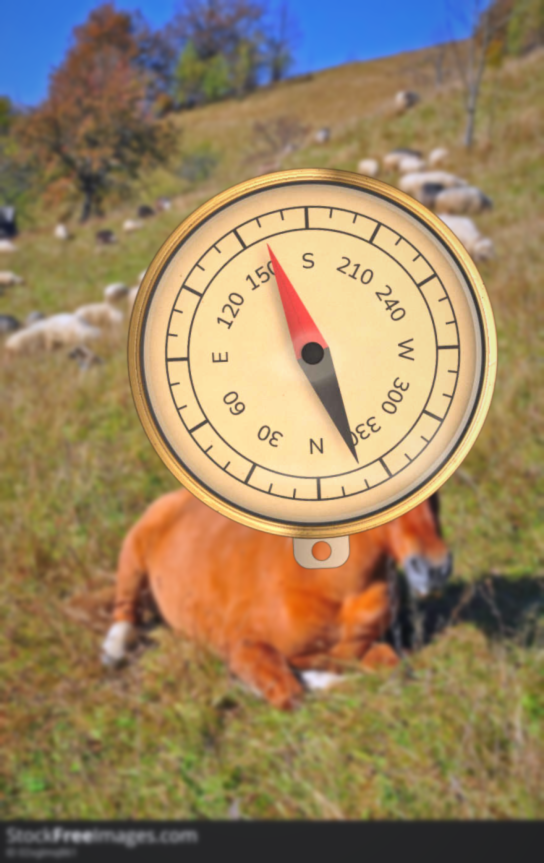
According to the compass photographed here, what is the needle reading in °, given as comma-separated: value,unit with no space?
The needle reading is 160,°
